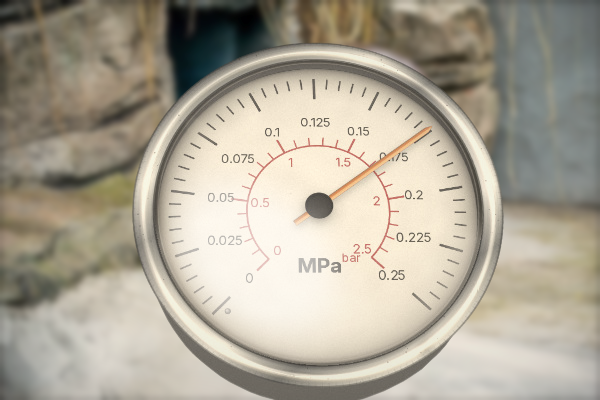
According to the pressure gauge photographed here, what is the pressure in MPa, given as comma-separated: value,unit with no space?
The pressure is 0.175,MPa
